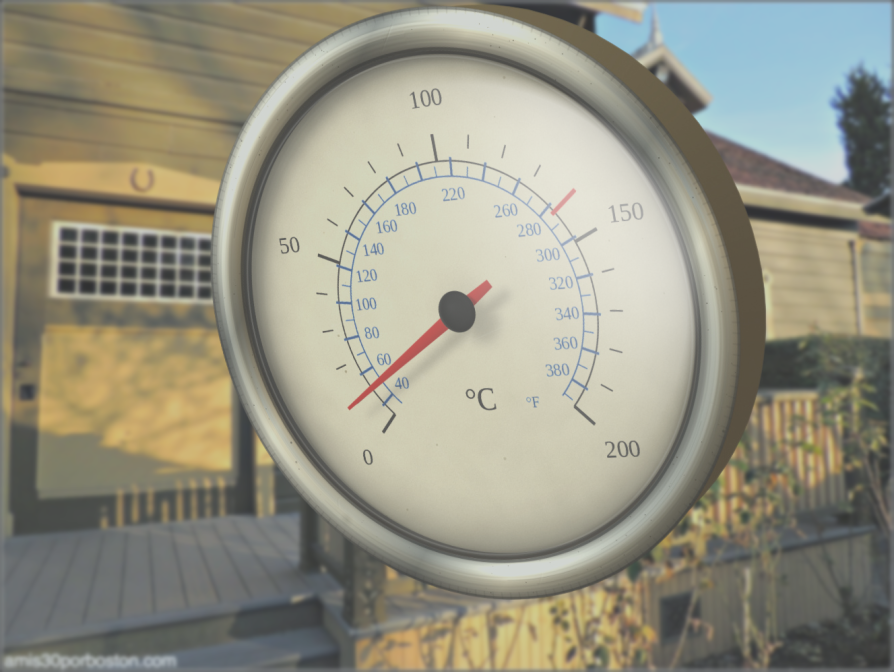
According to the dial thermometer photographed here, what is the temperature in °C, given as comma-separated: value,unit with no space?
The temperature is 10,°C
